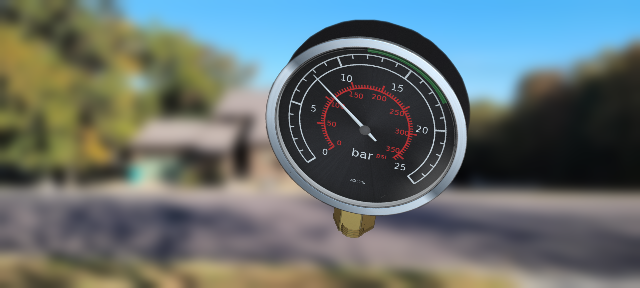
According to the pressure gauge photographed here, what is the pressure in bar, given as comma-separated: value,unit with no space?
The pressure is 8,bar
